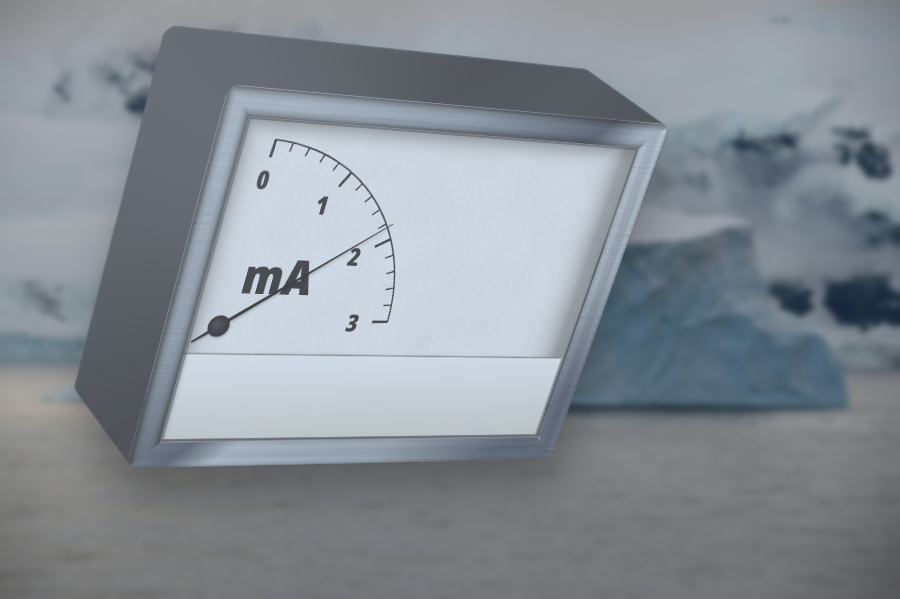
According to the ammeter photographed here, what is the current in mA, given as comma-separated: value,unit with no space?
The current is 1.8,mA
